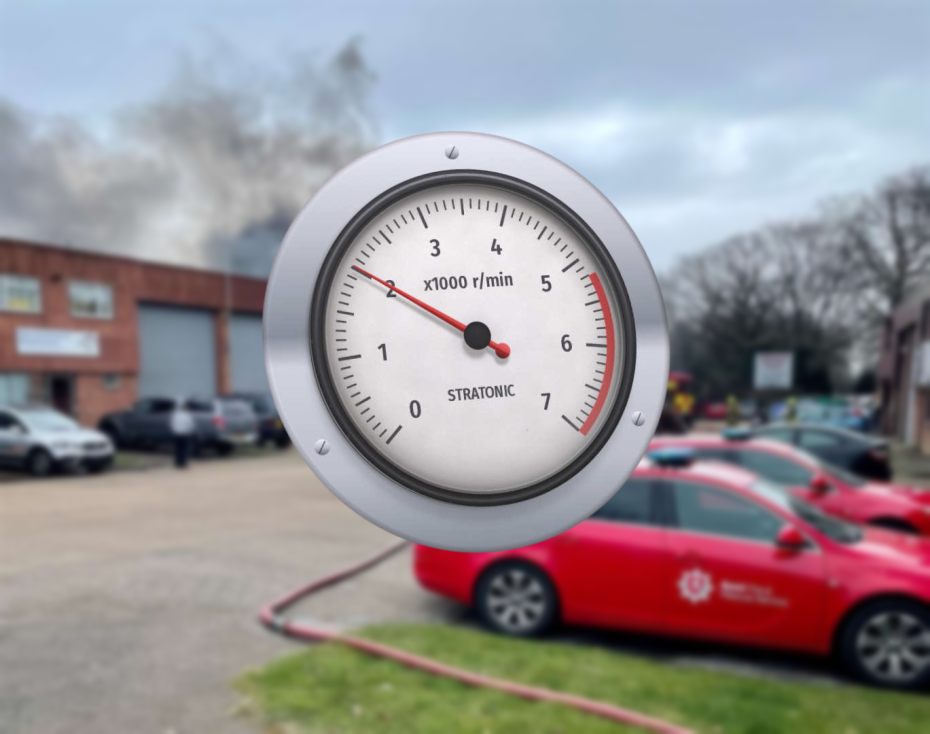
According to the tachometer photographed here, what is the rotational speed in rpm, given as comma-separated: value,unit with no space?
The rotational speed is 2000,rpm
